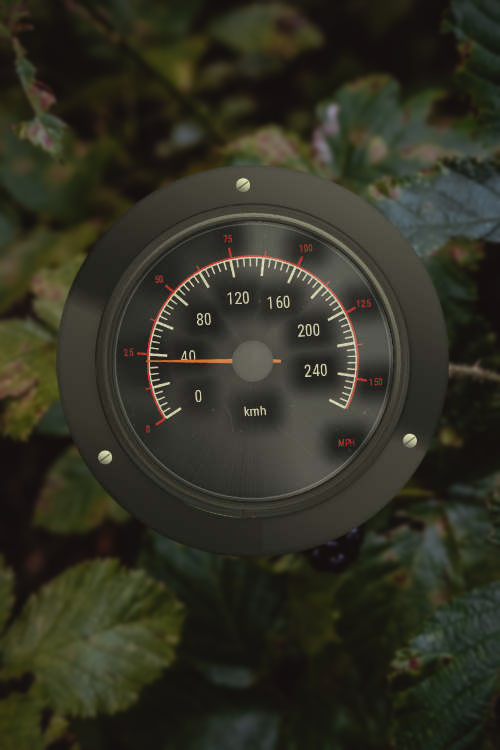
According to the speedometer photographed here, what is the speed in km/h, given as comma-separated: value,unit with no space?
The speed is 36,km/h
